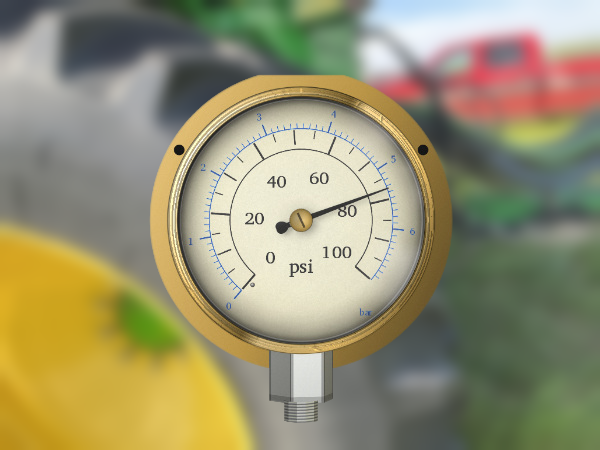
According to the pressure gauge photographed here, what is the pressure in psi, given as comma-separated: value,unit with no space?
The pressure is 77.5,psi
